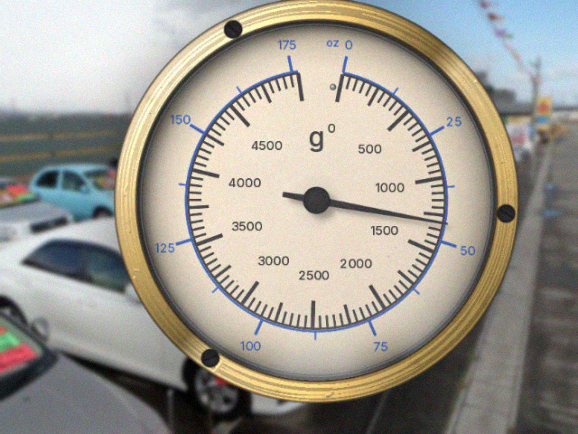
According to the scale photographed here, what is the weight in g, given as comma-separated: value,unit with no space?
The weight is 1300,g
